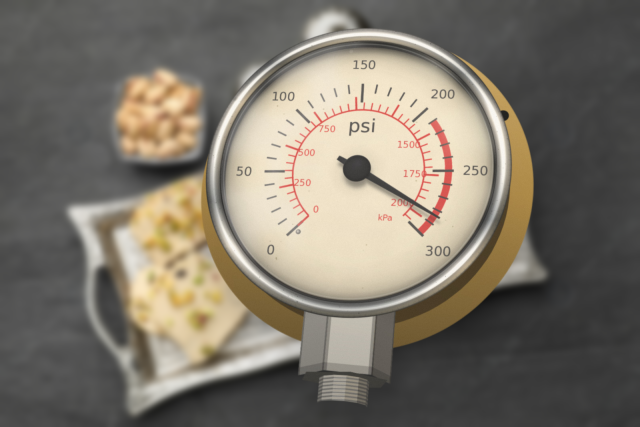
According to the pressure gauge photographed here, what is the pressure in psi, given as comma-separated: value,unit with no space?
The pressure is 285,psi
